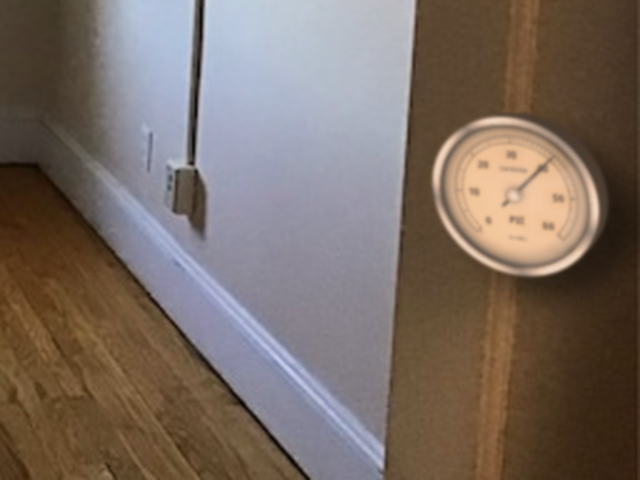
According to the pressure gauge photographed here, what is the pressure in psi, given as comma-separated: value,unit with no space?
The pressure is 40,psi
